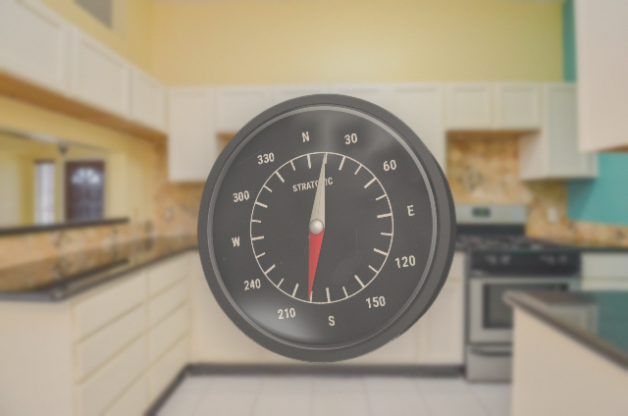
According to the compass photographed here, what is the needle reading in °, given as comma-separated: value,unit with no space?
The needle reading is 195,°
